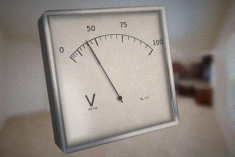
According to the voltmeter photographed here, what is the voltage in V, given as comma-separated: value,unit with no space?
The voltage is 40,V
